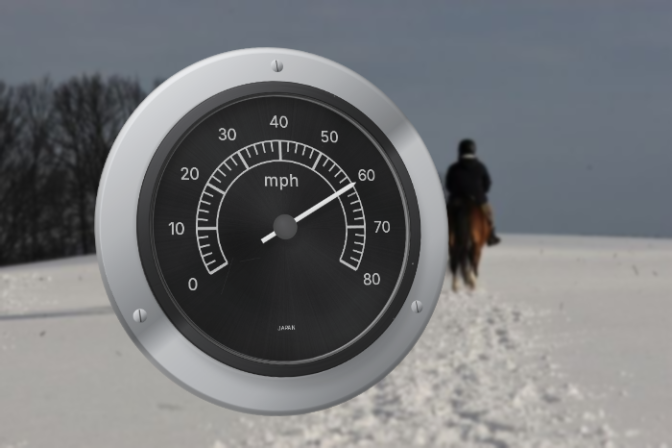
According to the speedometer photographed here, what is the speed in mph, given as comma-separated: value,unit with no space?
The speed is 60,mph
